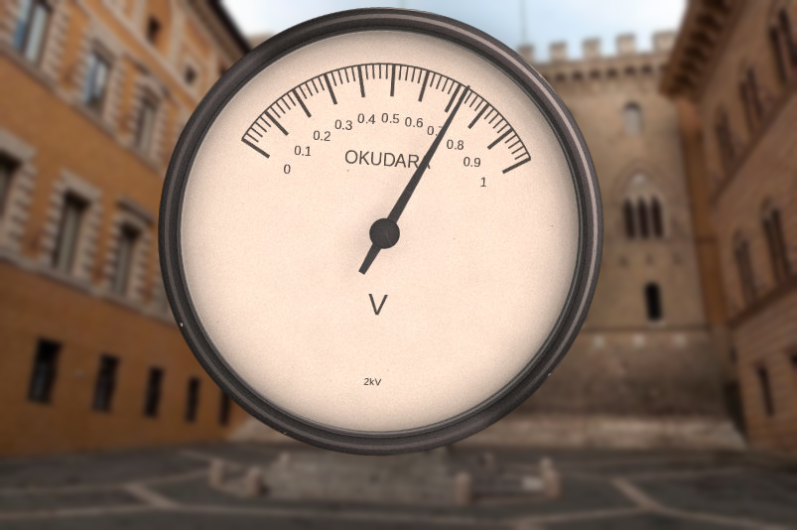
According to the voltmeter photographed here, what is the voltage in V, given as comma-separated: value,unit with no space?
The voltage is 0.72,V
